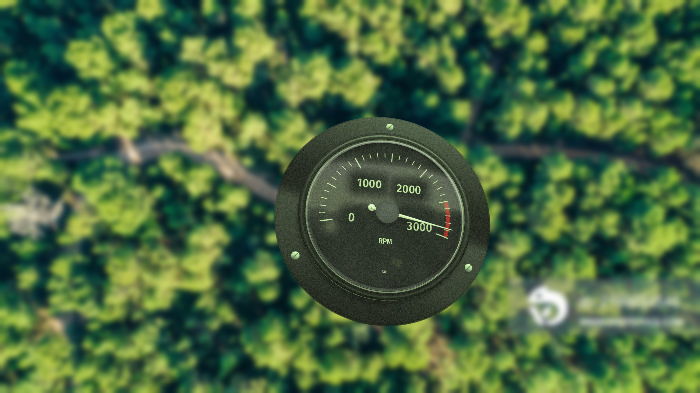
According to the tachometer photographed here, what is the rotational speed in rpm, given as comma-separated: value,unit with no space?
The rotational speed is 2900,rpm
